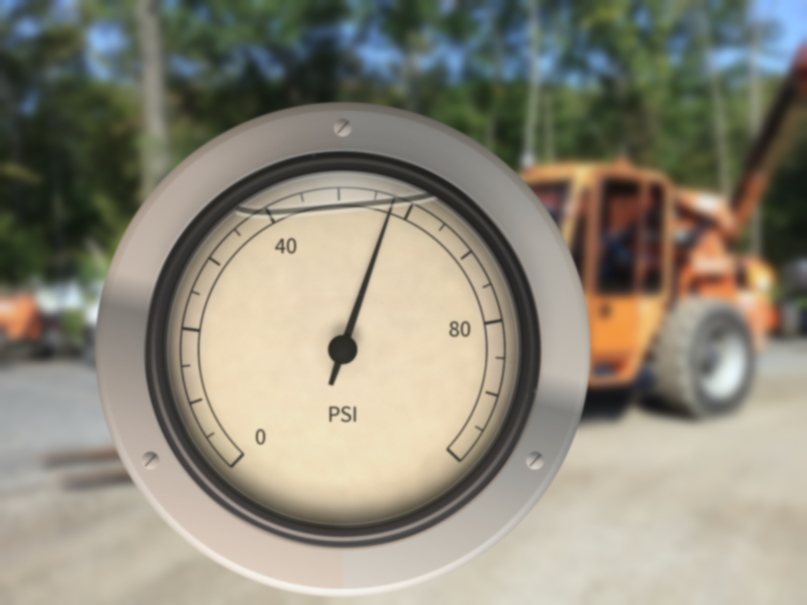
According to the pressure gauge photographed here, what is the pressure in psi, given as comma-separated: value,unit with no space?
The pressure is 57.5,psi
